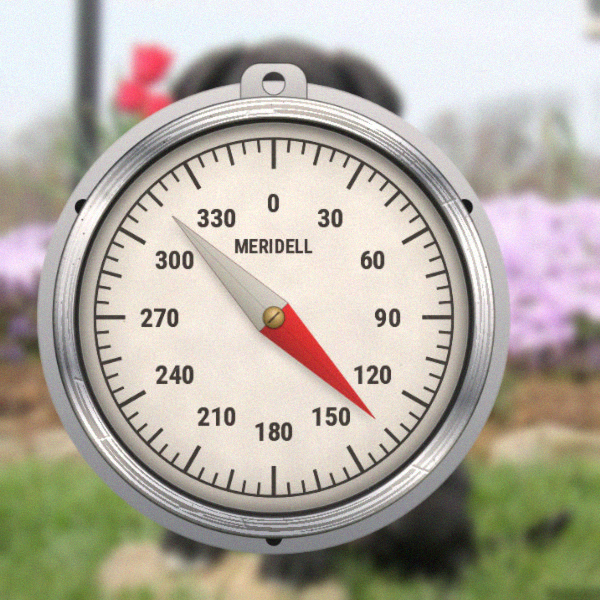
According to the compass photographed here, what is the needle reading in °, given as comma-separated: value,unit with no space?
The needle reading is 135,°
